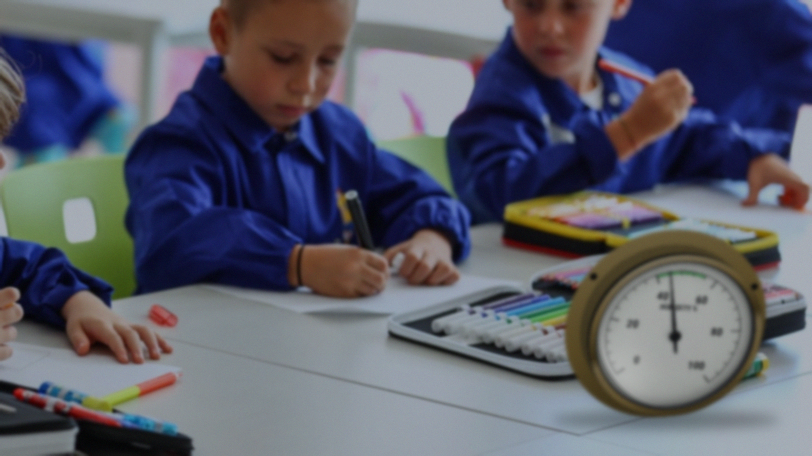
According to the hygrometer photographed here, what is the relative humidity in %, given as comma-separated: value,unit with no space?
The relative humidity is 44,%
